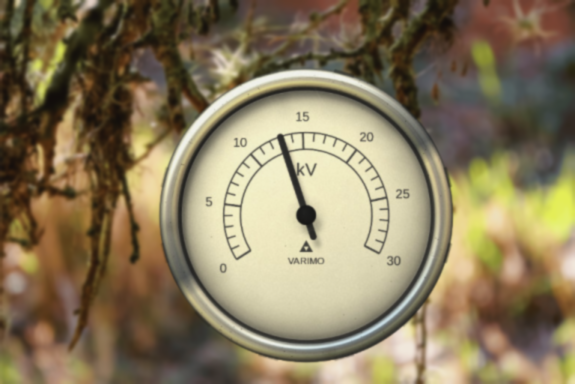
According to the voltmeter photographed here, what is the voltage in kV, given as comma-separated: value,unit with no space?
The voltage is 13,kV
